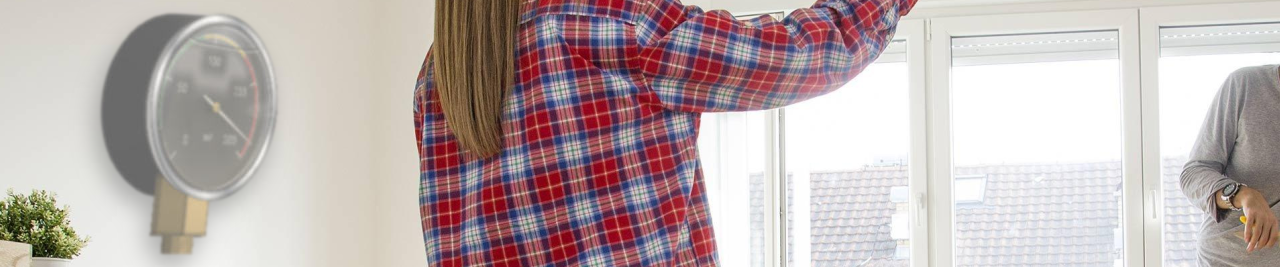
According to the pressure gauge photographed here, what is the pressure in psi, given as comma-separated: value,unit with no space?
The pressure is 190,psi
